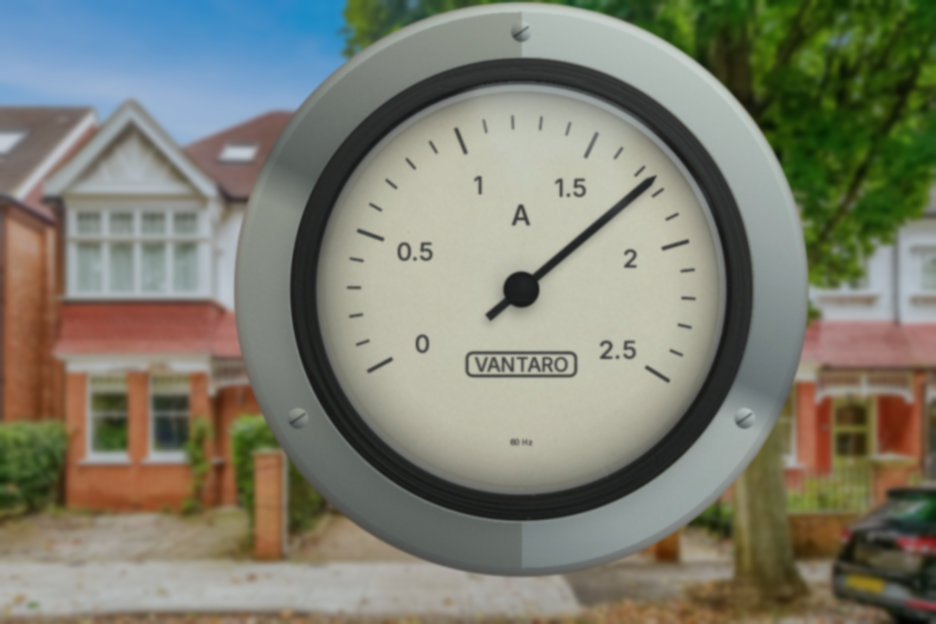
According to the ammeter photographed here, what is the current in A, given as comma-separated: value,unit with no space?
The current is 1.75,A
